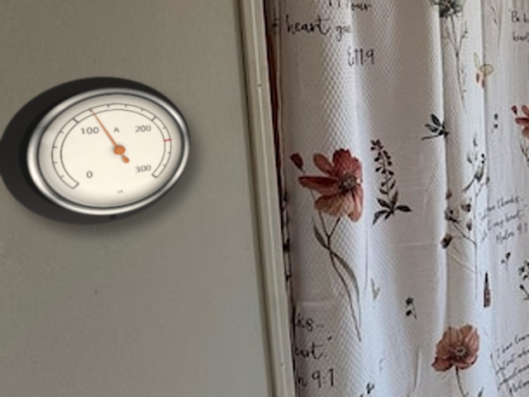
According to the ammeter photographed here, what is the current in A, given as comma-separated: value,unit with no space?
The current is 120,A
